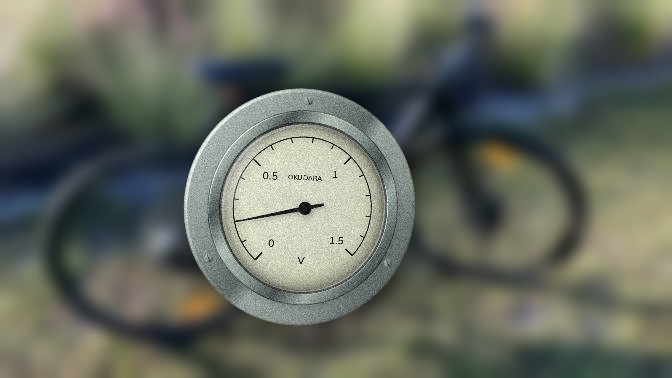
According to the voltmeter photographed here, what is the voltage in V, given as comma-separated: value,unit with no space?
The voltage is 0.2,V
